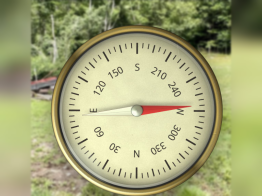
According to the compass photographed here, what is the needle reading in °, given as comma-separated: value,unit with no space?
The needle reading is 265,°
